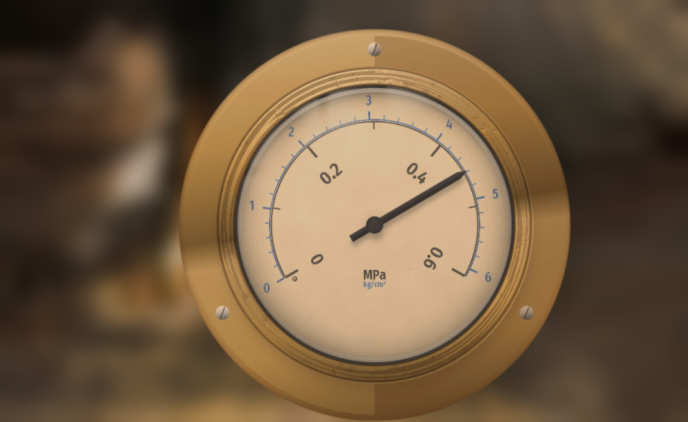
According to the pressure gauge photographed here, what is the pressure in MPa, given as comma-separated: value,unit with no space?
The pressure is 0.45,MPa
